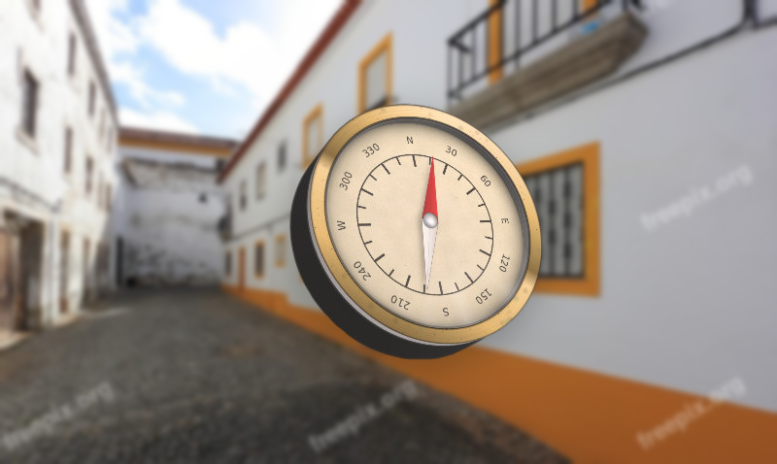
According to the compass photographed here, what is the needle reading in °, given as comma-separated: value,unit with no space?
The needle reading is 15,°
